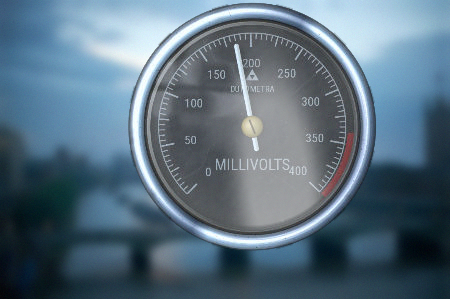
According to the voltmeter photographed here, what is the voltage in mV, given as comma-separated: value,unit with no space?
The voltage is 185,mV
